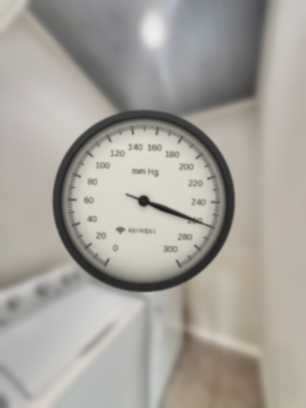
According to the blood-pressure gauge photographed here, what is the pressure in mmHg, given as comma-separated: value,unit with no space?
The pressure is 260,mmHg
